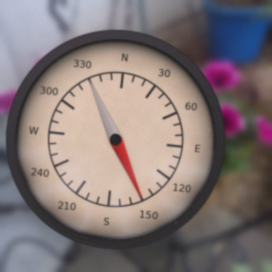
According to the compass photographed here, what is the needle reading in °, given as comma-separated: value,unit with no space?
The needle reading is 150,°
